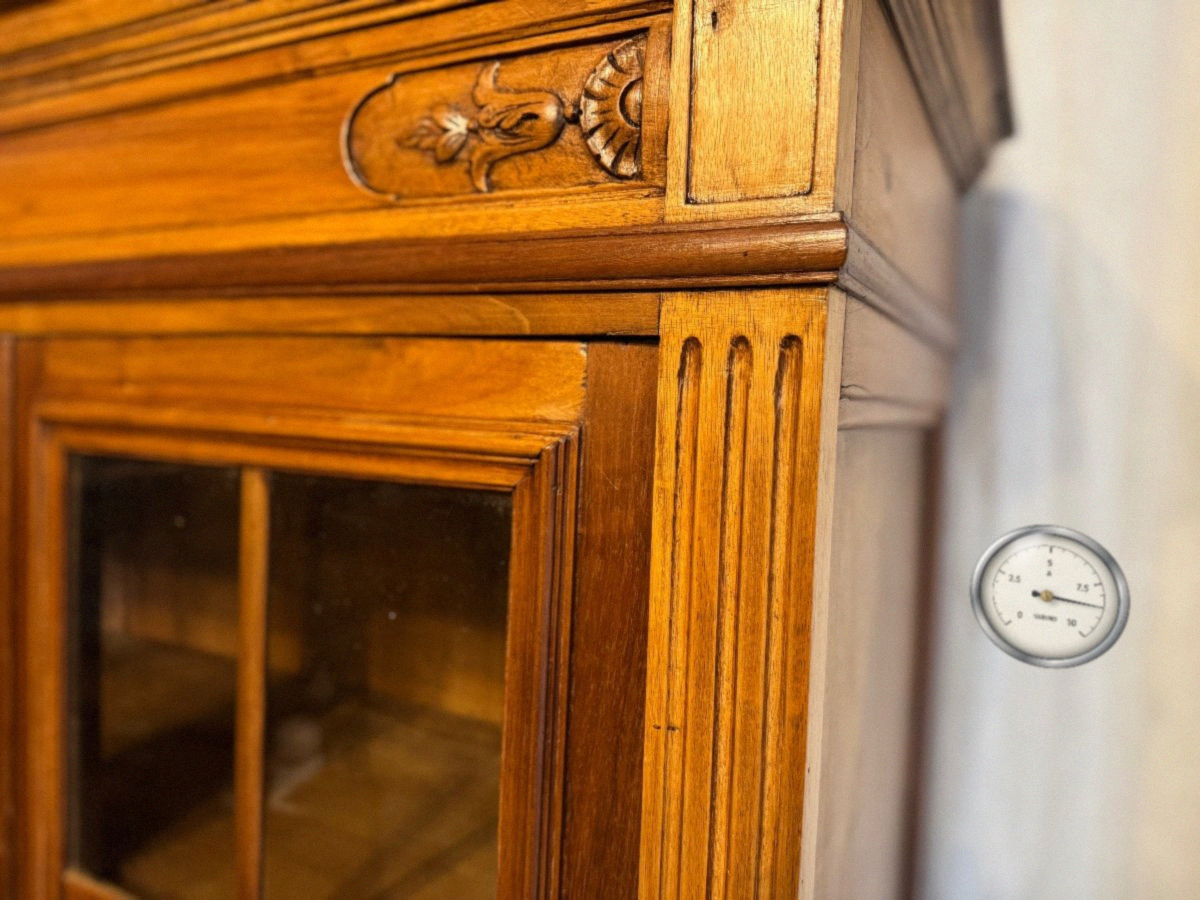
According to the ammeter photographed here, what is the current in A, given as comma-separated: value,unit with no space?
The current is 8.5,A
